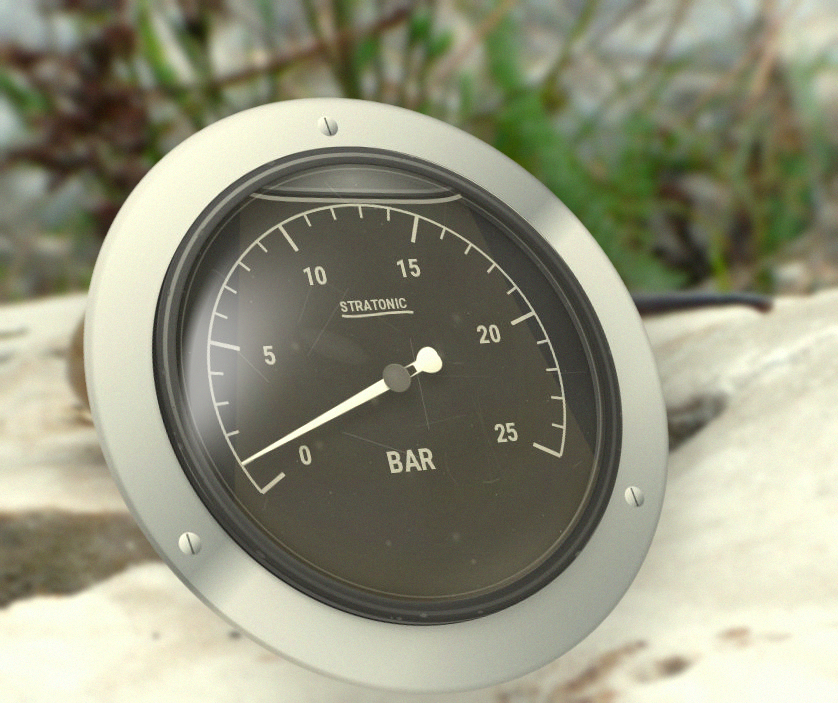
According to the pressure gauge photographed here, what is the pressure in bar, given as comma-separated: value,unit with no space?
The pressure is 1,bar
